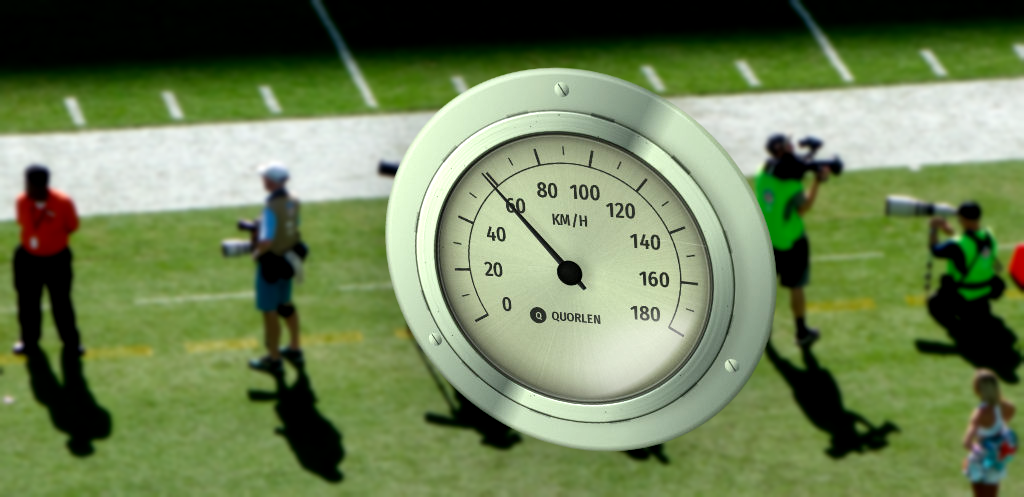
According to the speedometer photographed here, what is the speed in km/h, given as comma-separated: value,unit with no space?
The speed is 60,km/h
